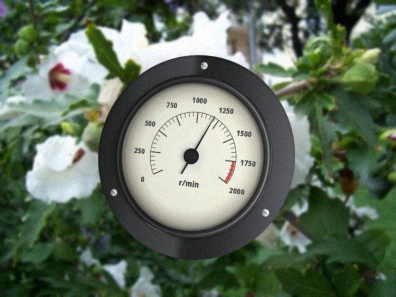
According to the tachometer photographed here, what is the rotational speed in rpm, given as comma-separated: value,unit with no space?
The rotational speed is 1200,rpm
